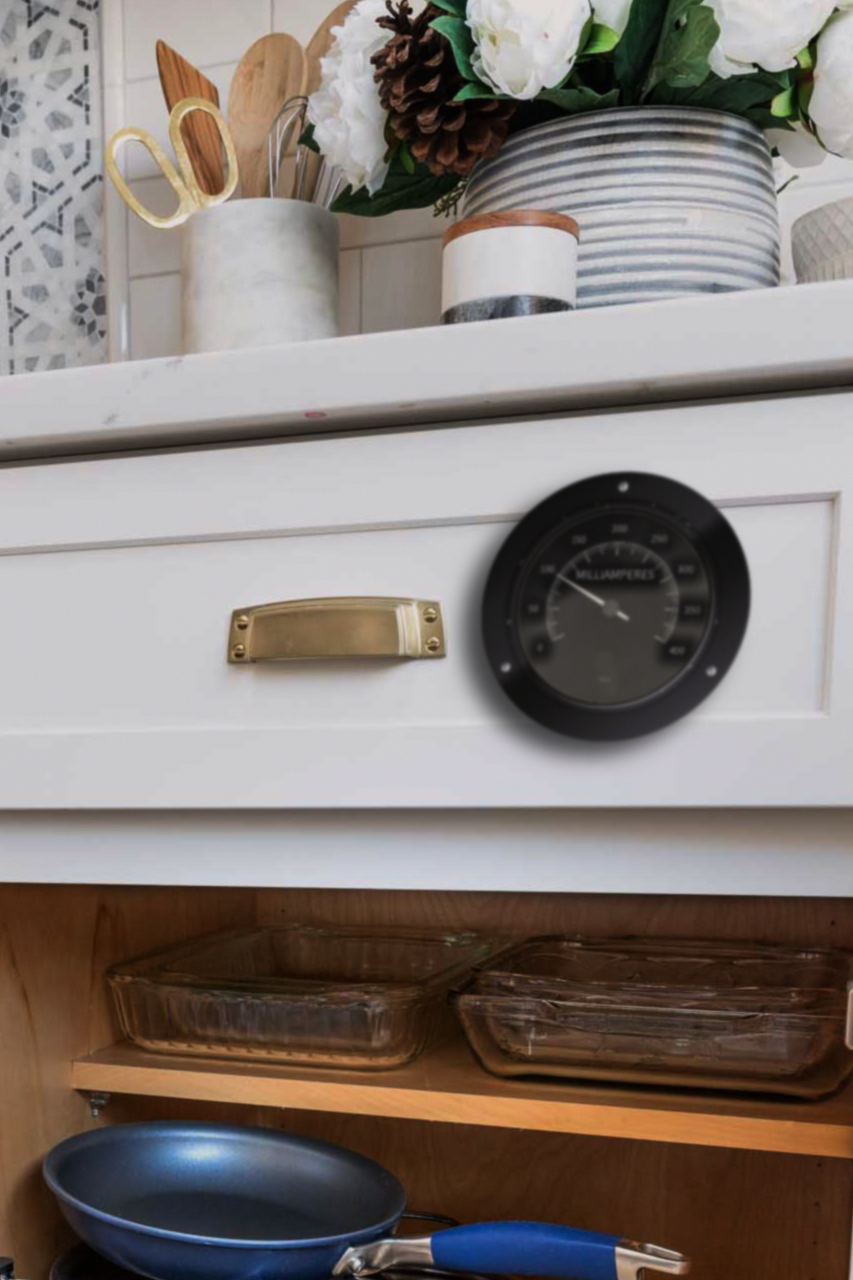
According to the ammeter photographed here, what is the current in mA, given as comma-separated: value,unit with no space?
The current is 100,mA
